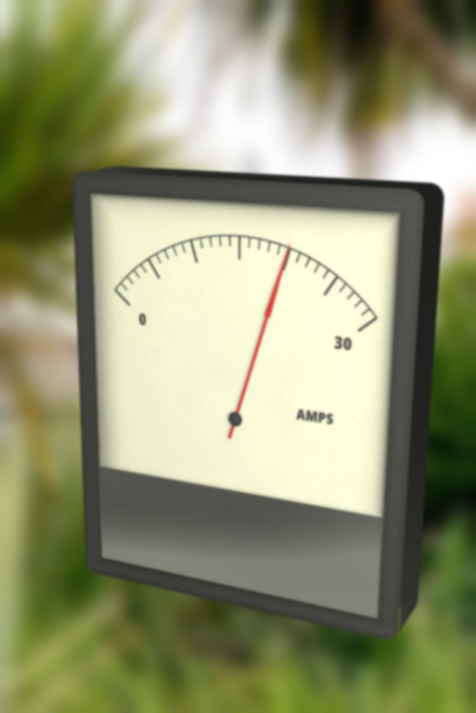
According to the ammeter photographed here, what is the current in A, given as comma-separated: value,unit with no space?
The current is 20,A
